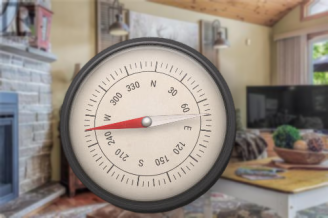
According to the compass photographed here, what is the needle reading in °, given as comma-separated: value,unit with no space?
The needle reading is 255,°
